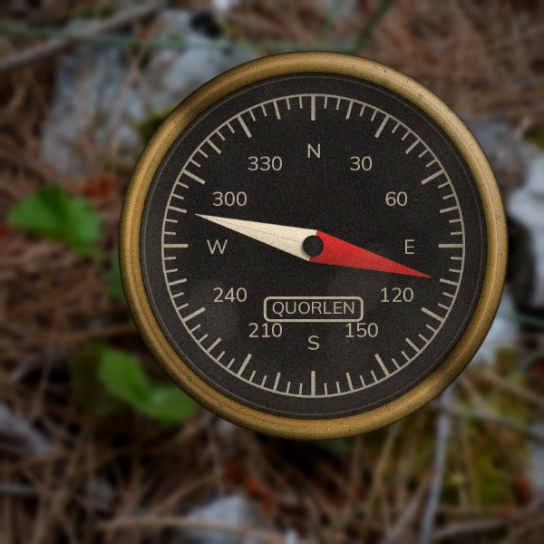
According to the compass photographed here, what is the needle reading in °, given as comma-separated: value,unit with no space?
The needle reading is 105,°
